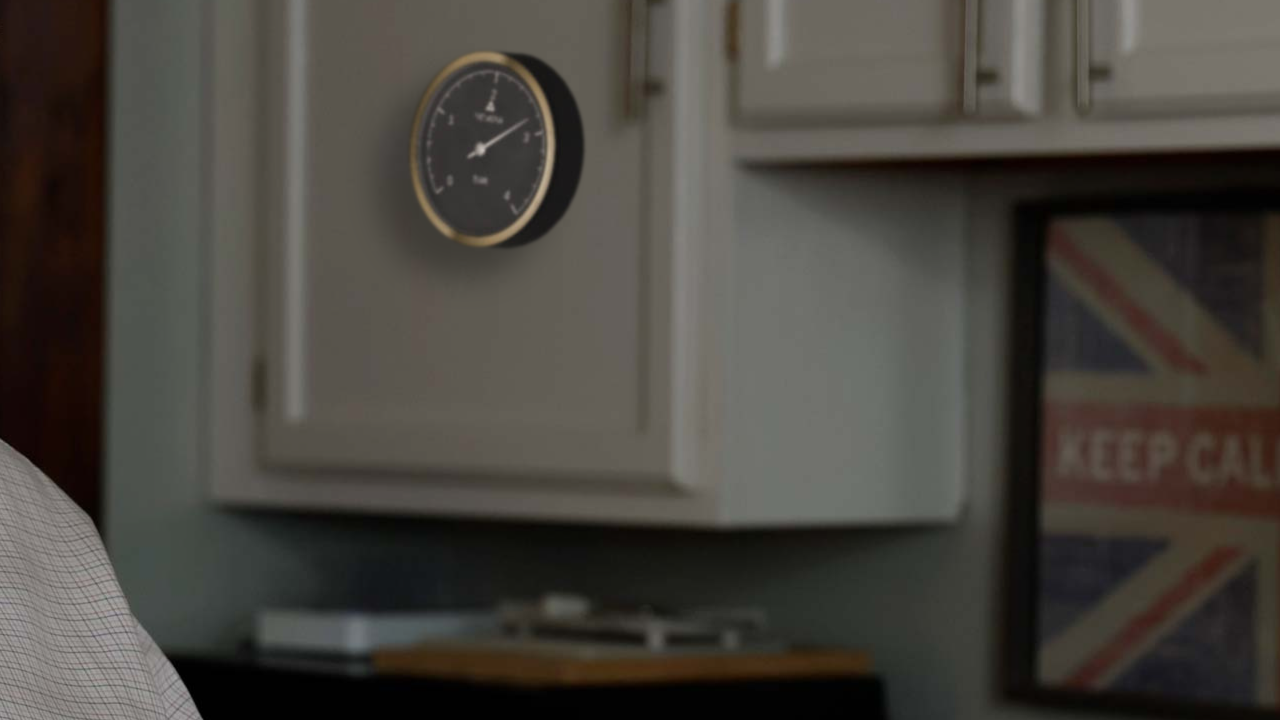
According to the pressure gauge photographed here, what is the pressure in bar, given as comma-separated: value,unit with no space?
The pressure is 2.8,bar
